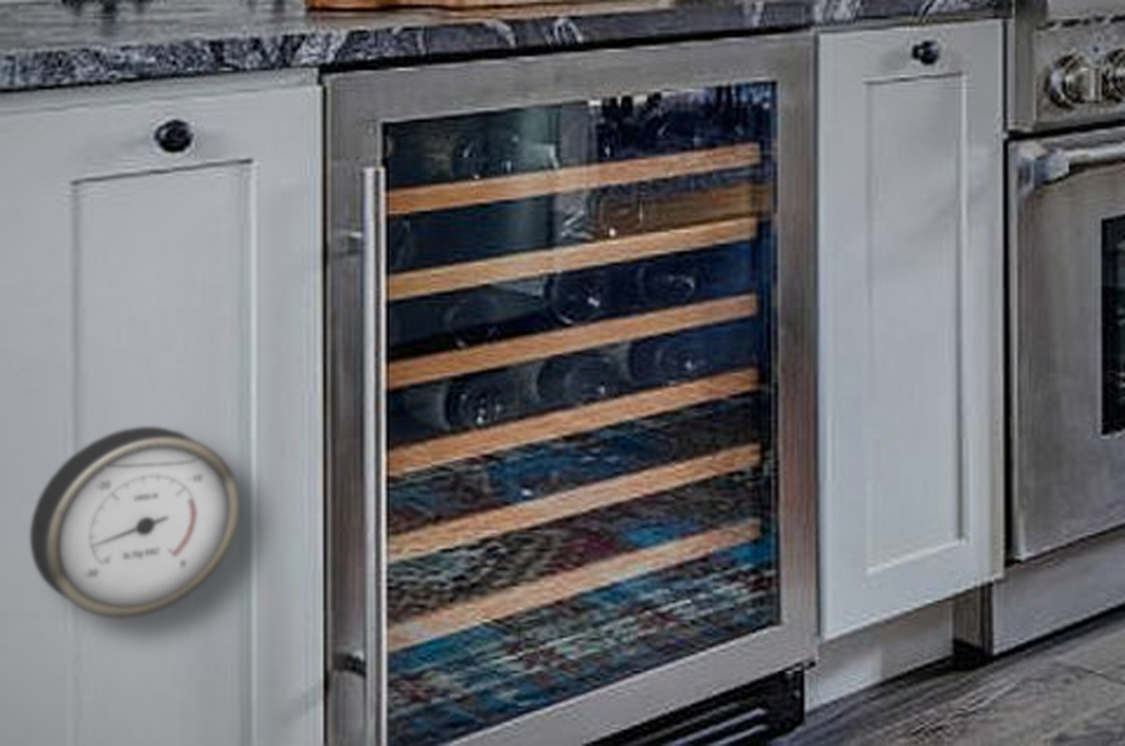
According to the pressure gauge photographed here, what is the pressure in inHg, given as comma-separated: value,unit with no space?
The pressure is -27,inHg
